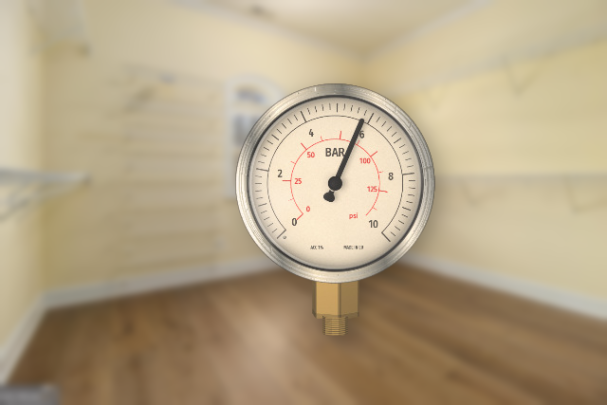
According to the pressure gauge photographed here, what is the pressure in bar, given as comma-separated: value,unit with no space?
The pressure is 5.8,bar
